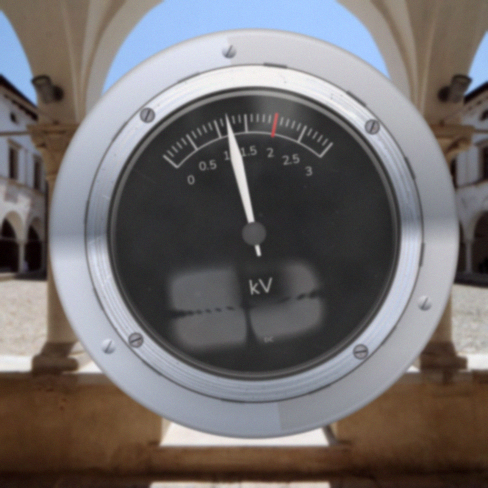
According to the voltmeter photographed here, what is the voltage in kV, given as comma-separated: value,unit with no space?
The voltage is 1.2,kV
